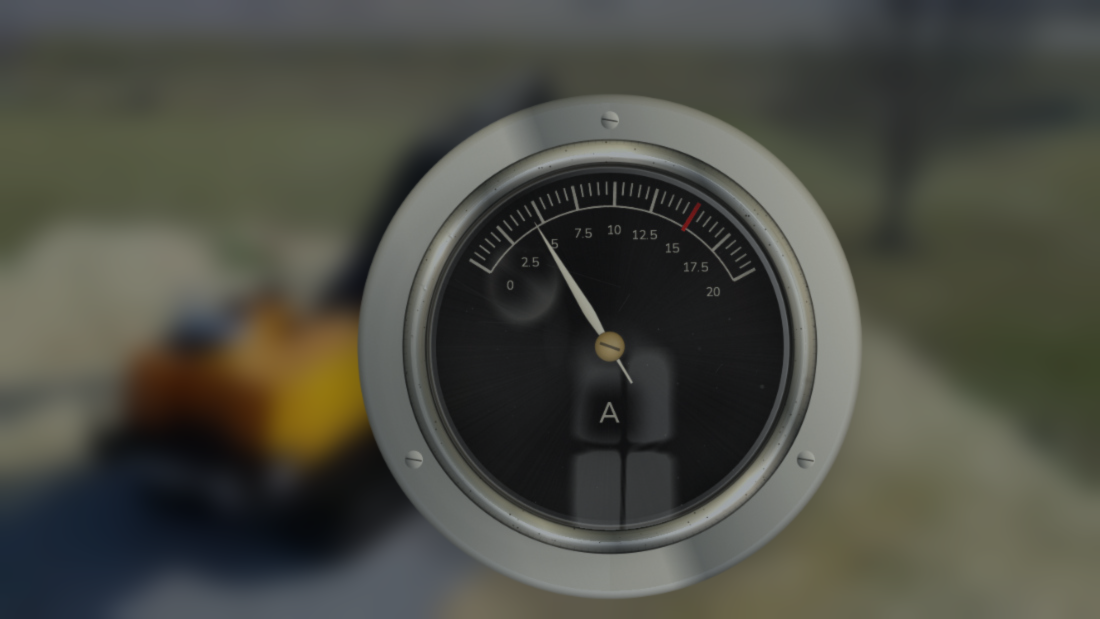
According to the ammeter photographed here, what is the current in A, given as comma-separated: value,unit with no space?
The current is 4.5,A
